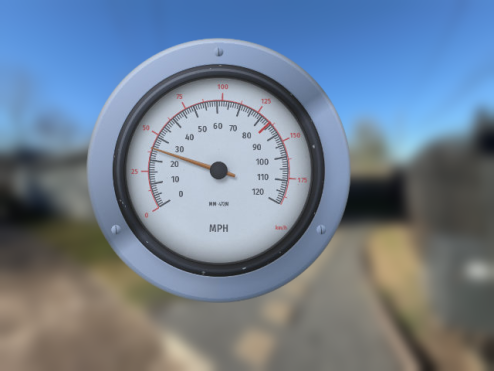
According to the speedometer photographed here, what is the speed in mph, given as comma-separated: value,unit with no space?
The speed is 25,mph
